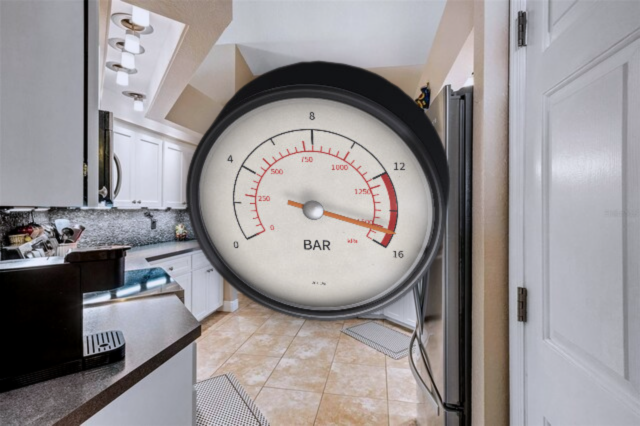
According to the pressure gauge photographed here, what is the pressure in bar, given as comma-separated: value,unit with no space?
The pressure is 15,bar
